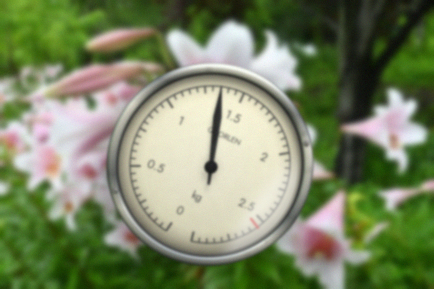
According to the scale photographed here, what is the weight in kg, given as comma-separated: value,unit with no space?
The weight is 1.35,kg
